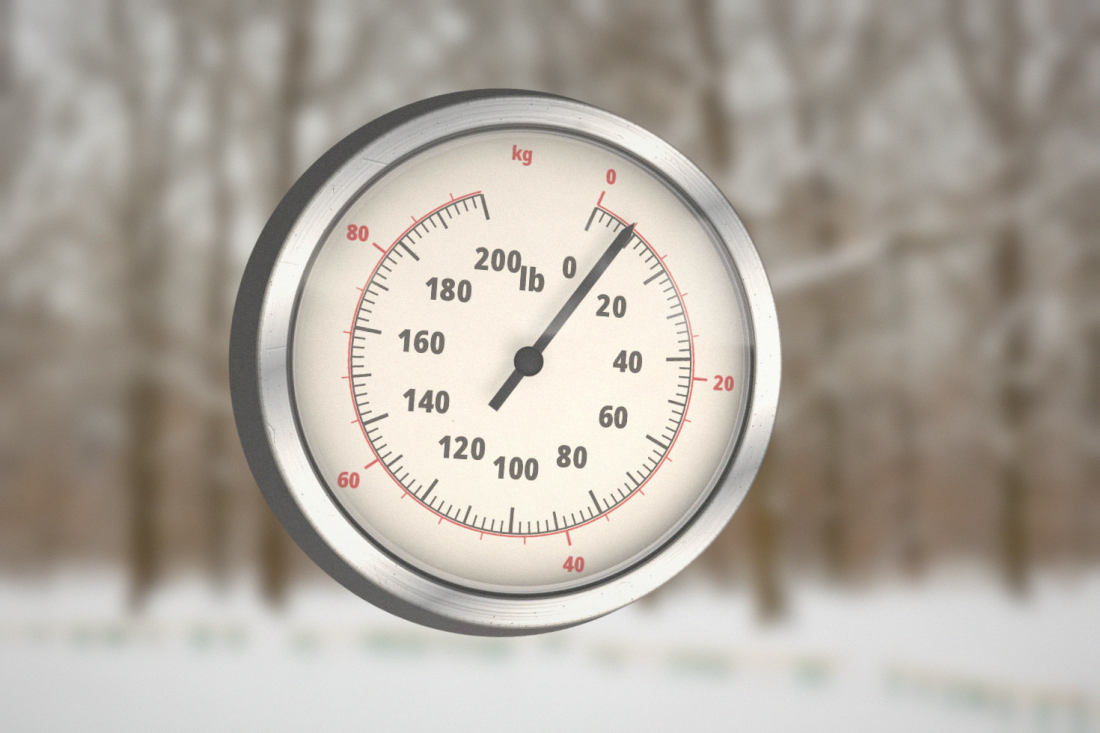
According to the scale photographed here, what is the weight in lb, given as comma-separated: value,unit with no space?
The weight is 8,lb
